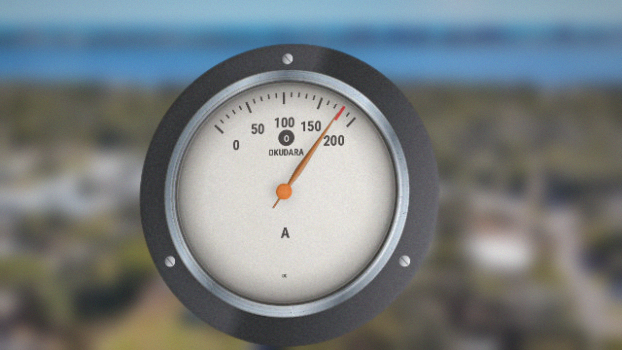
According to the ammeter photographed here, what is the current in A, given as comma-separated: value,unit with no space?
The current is 180,A
